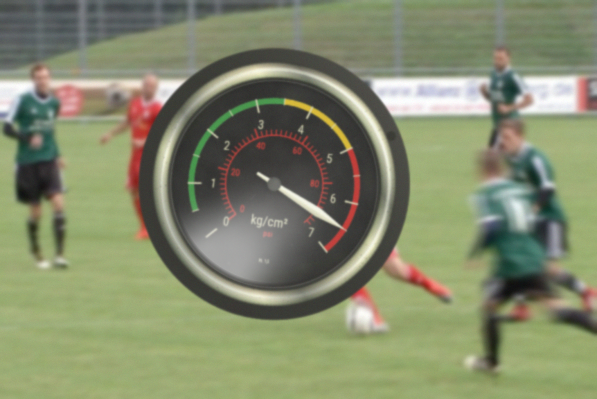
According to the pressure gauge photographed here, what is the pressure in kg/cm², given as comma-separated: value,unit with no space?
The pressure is 6.5,kg/cm²
